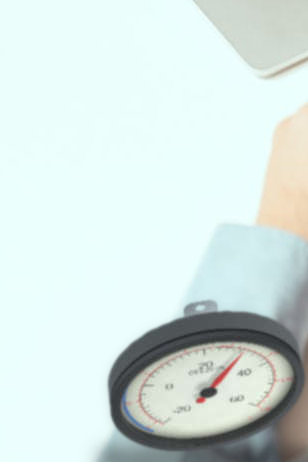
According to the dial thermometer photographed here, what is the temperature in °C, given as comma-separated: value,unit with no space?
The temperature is 30,°C
